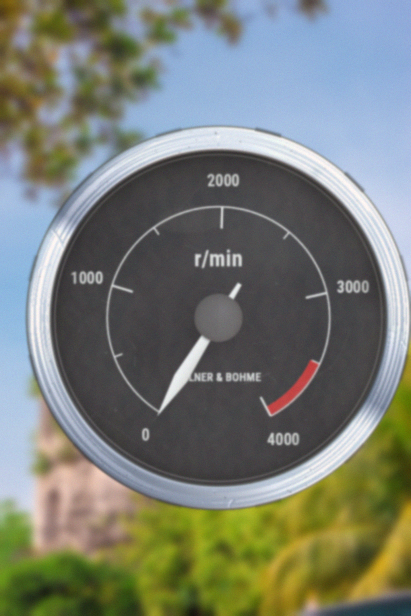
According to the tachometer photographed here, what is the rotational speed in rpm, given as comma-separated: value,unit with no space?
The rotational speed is 0,rpm
